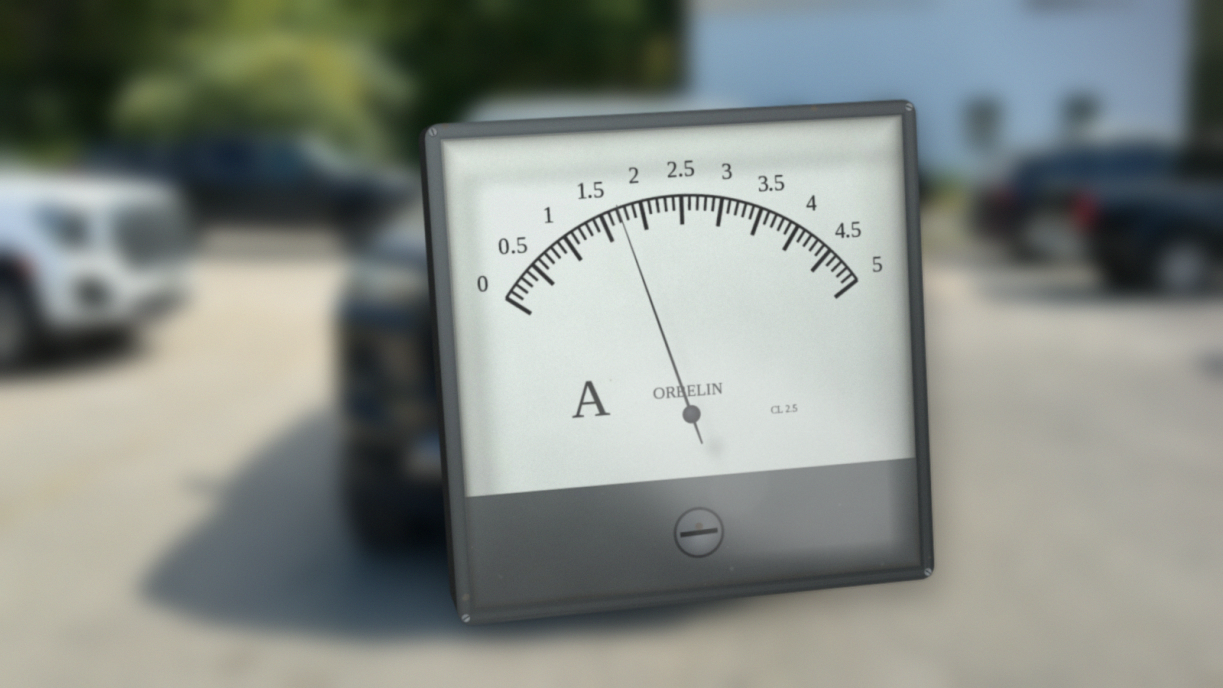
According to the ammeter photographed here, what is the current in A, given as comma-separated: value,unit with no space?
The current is 1.7,A
